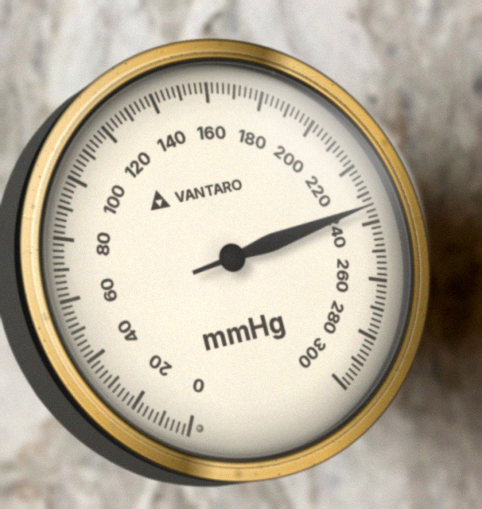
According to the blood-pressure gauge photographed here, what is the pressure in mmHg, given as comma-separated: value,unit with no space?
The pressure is 234,mmHg
